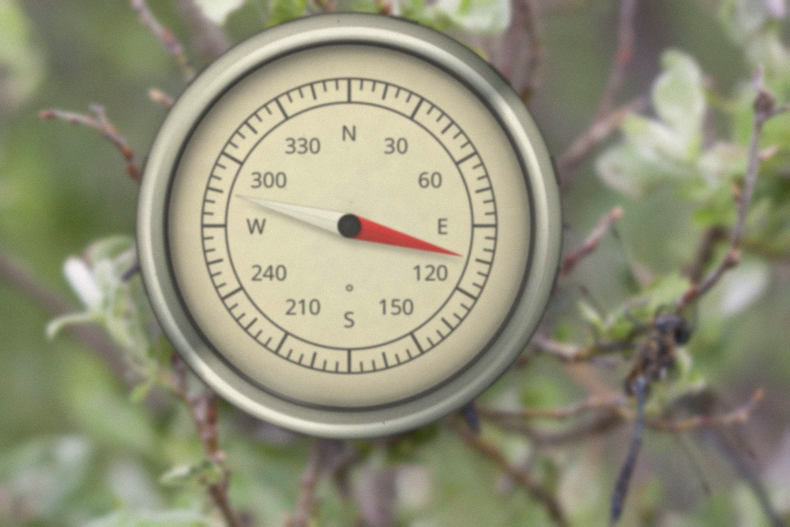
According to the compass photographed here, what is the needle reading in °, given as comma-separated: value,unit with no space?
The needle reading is 105,°
